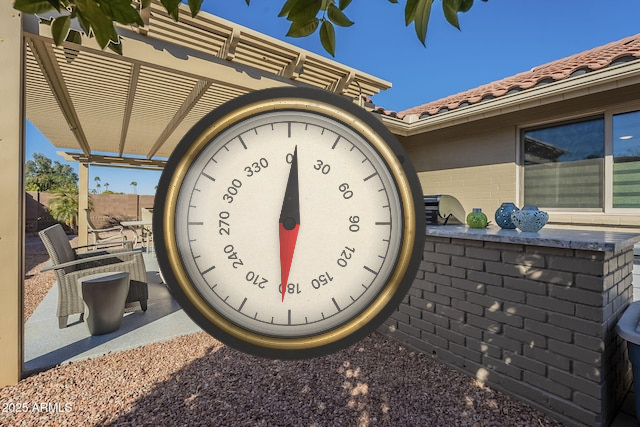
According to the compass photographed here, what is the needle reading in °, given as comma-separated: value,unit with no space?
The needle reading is 185,°
